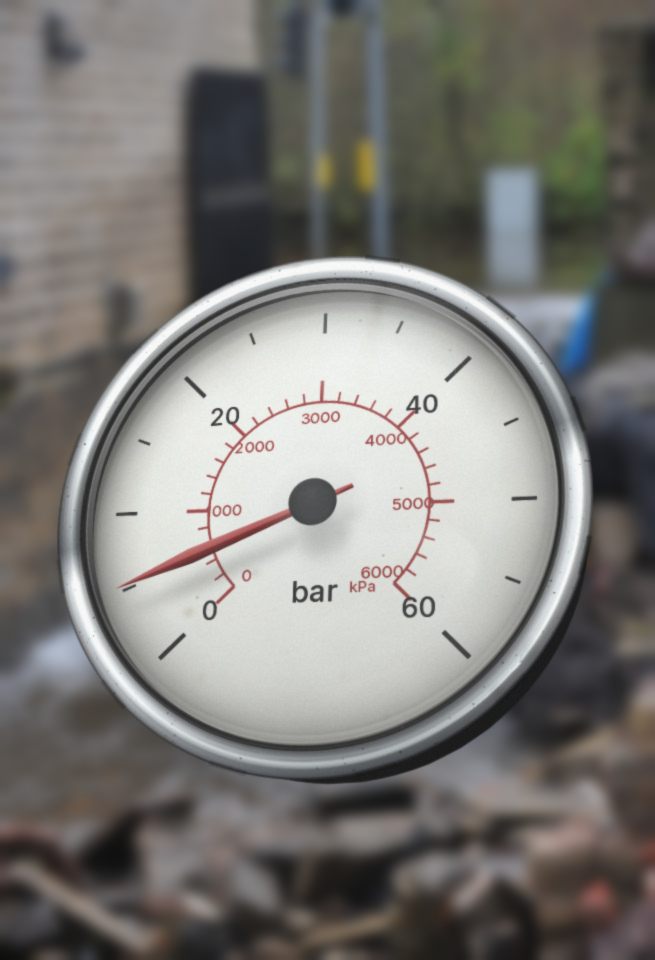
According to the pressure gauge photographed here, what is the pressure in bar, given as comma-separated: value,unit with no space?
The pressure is 5,bar
